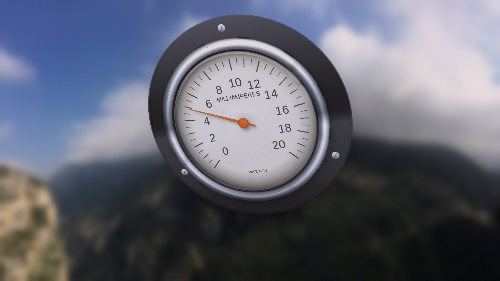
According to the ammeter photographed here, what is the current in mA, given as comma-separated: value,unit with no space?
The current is 5,mA
